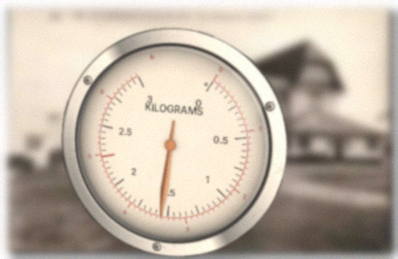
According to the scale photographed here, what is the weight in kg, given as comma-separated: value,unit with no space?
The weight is 1.55,kg
